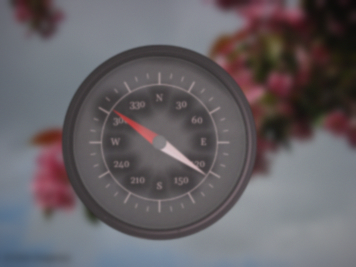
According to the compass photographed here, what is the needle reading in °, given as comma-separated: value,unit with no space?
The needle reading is 305,°
